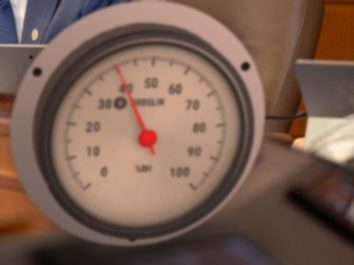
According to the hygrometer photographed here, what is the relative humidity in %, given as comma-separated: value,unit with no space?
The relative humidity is 40,%
